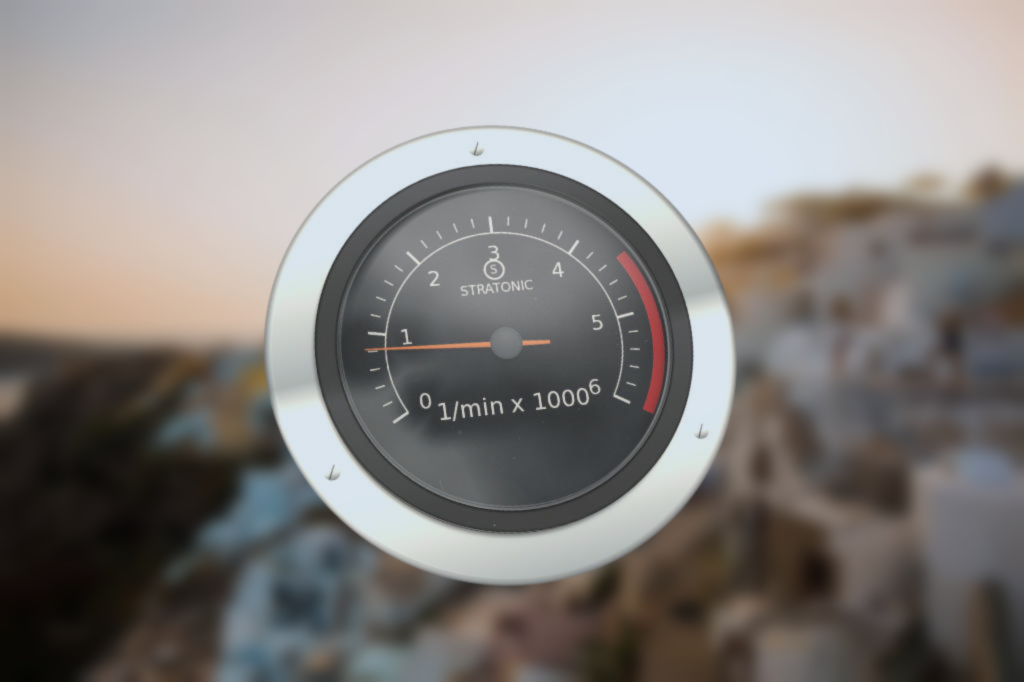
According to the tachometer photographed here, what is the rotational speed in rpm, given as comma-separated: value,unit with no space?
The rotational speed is 800,rpm
